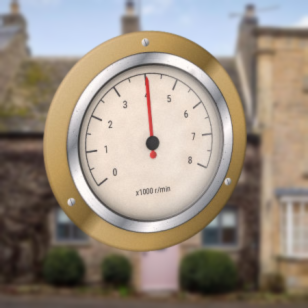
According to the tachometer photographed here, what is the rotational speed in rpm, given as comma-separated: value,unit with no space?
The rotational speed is 4000,rpm
